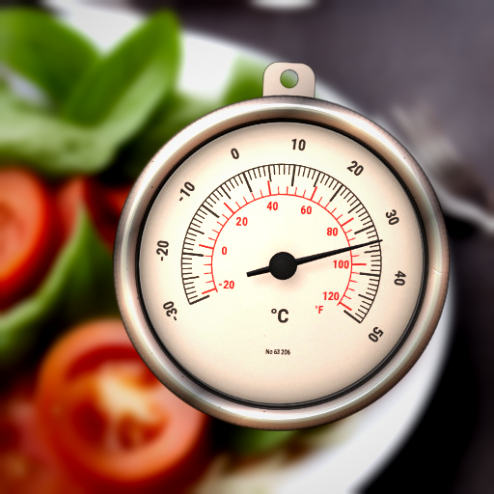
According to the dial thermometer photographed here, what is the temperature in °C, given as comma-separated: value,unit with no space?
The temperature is 33,°C
